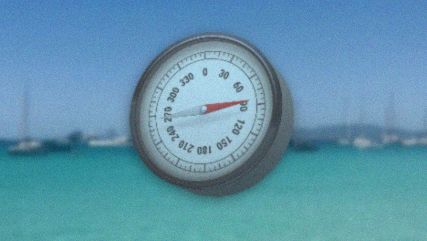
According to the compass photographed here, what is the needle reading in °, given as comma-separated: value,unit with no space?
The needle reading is 85,°
